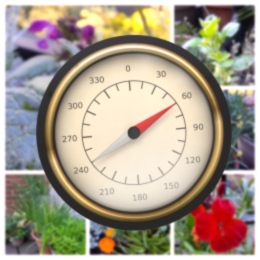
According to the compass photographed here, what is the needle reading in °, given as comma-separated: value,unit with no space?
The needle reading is 60,°
